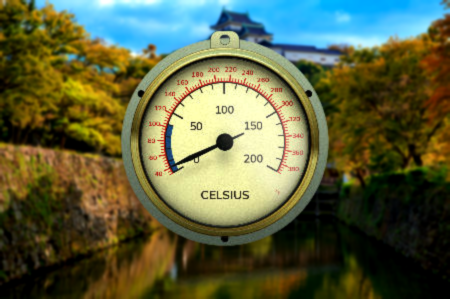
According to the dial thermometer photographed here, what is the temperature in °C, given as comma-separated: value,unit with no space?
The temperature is 5,°C
